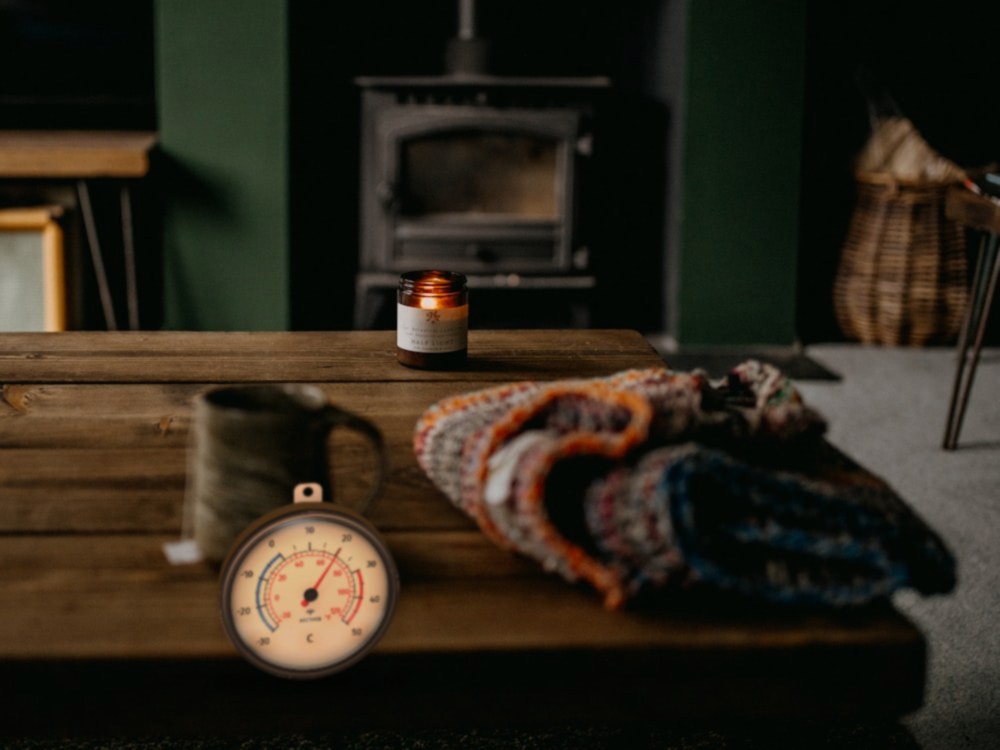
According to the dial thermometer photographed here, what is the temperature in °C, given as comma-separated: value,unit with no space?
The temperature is 20,°C
